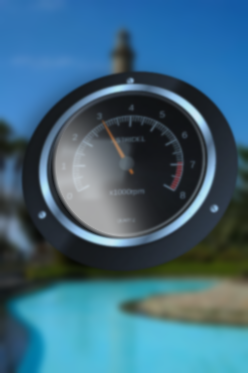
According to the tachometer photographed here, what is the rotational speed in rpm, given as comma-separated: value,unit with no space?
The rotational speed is 3000,rpm
